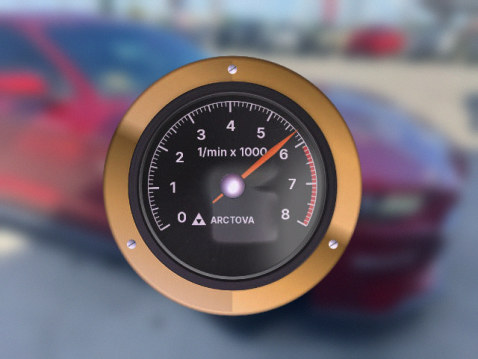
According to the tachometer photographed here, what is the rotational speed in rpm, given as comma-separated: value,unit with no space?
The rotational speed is 5700,rpm
